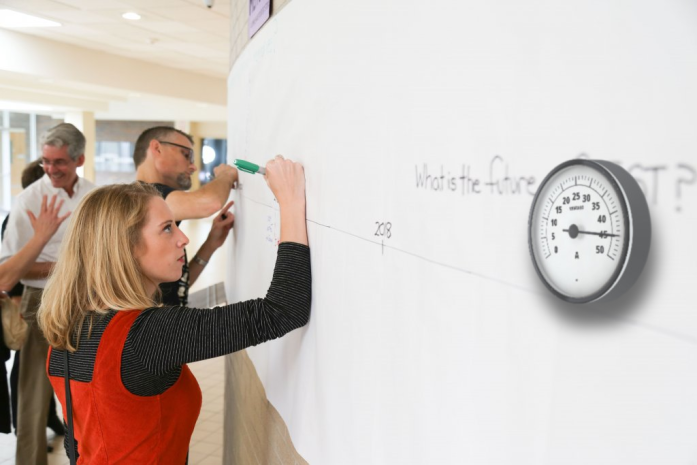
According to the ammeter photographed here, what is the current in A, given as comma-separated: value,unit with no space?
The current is 45,A
